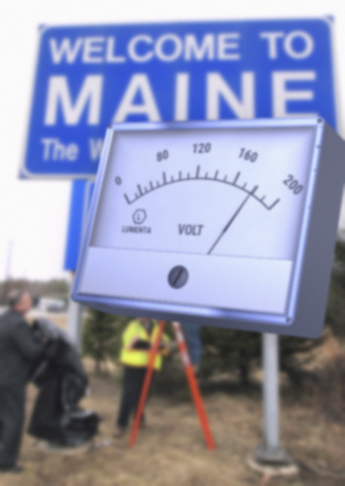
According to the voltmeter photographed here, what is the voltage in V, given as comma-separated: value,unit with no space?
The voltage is 180,V
